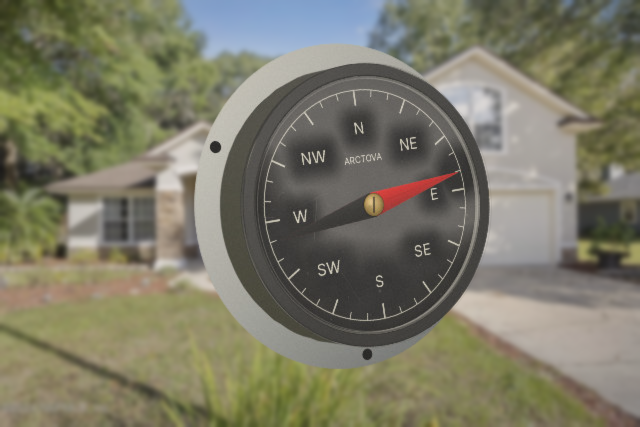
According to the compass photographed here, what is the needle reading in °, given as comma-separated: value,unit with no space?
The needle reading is 80,°
